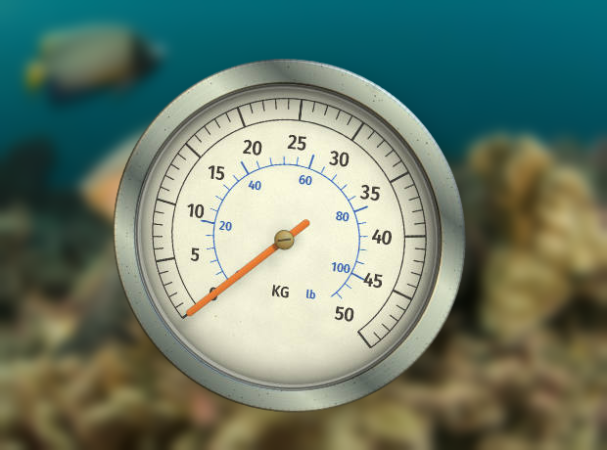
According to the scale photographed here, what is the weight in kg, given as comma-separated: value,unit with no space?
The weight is 0,kg
